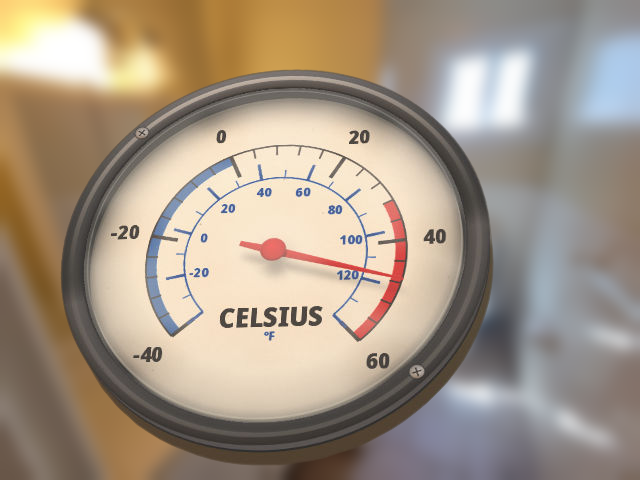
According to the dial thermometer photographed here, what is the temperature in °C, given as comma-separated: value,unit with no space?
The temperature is 48,°C
